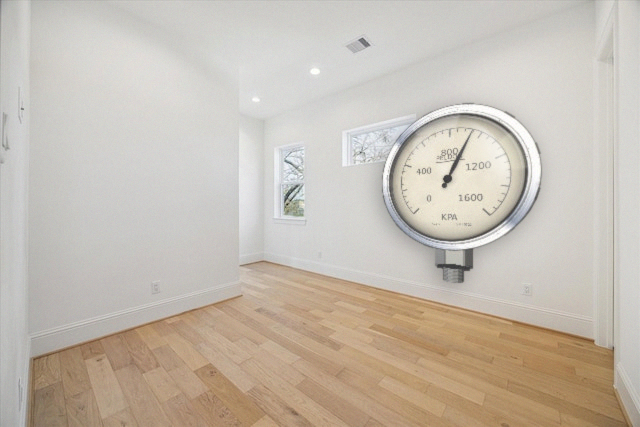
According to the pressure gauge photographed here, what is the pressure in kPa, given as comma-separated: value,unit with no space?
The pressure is 950,kPa
